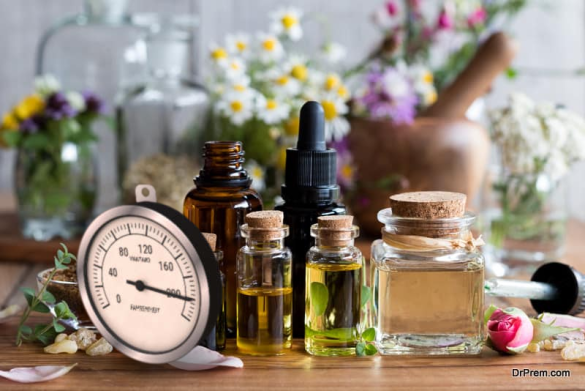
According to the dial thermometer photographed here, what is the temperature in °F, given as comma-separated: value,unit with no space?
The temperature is 200,°F
